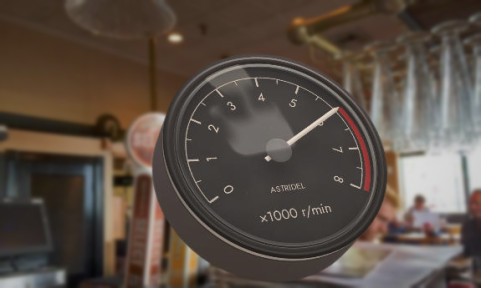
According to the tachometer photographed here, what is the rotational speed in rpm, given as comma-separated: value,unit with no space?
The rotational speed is 6000,rpm
